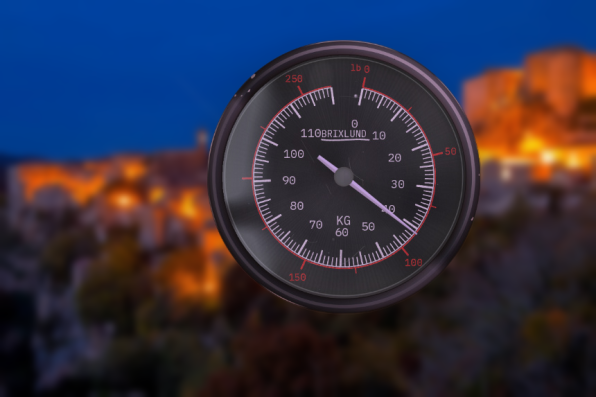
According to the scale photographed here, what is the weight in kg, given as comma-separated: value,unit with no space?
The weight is 41,kg
